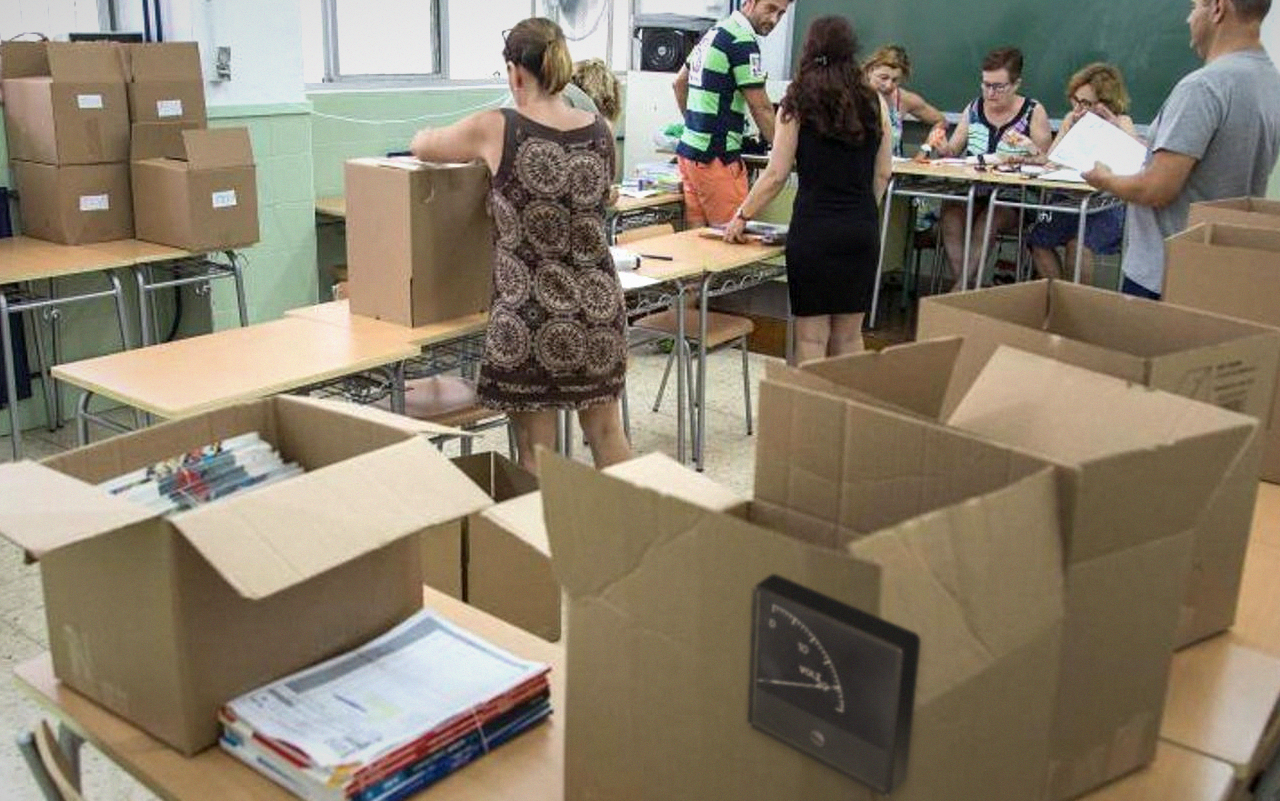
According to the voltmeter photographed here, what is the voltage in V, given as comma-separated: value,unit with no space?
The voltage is 20,V
